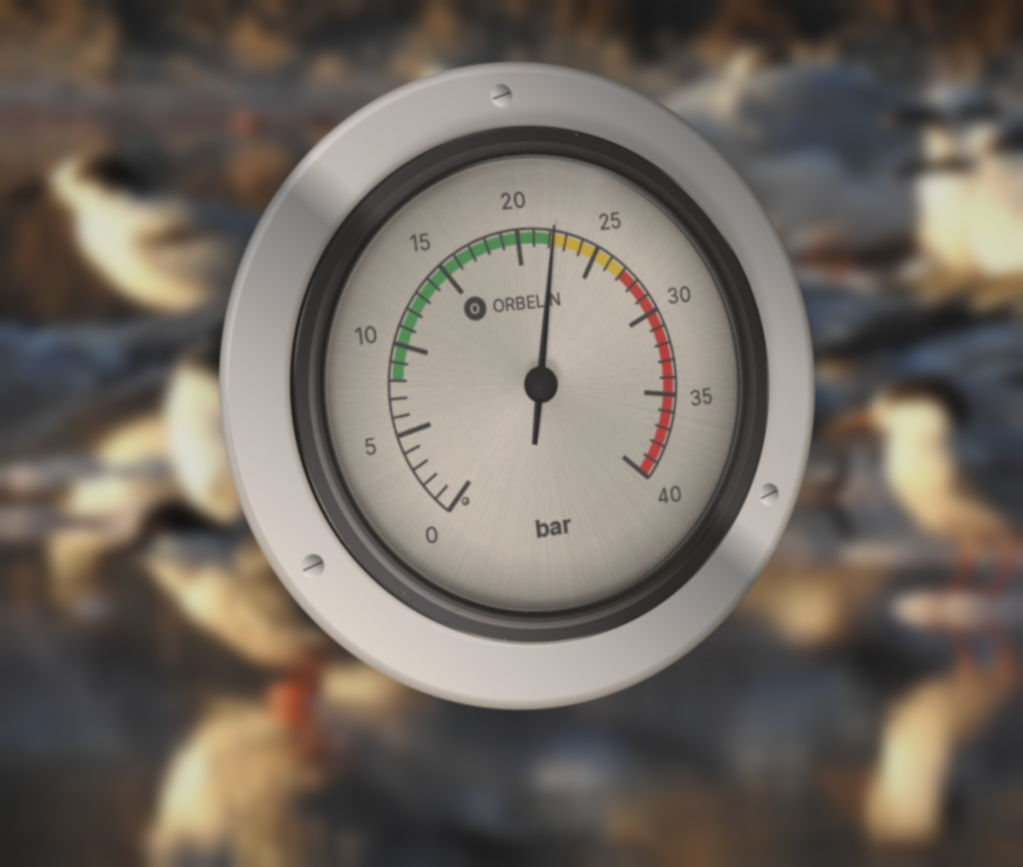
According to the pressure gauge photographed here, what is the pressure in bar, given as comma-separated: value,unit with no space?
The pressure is 22,bar
